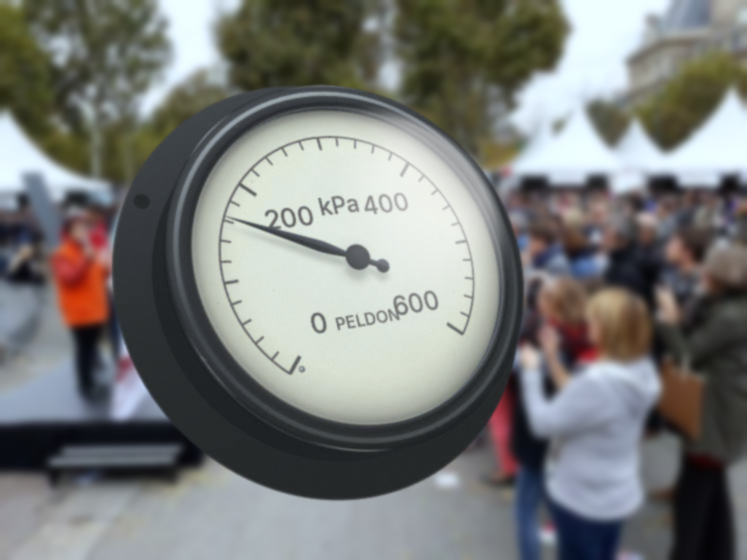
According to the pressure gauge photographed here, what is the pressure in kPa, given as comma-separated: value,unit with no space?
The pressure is 160,kPa
